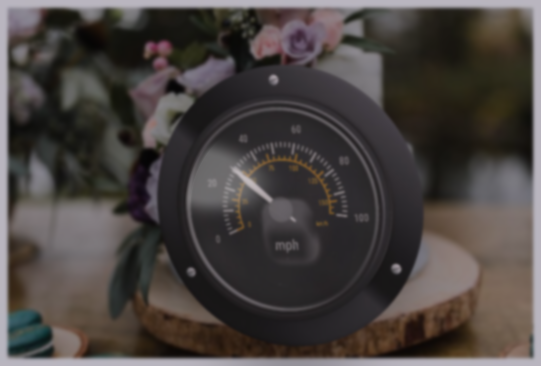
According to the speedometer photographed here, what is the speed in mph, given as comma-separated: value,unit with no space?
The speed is 30,mph
